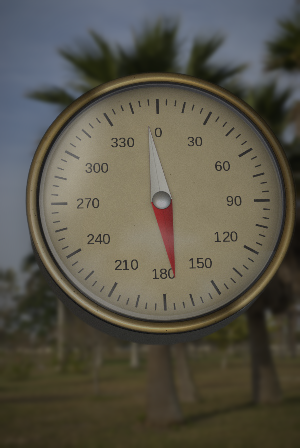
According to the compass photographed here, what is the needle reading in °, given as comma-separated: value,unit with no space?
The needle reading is 172.5,°
